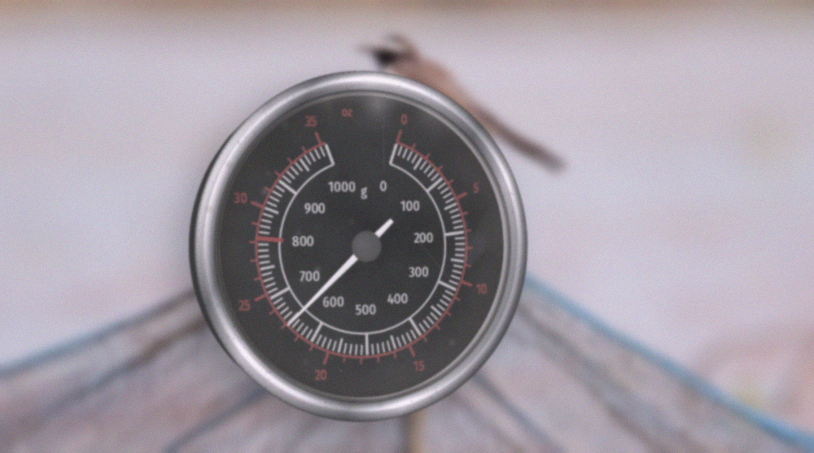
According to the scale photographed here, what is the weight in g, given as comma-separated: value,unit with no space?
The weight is 650,g
